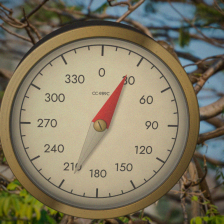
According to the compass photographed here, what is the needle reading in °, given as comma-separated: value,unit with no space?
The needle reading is 25,°
